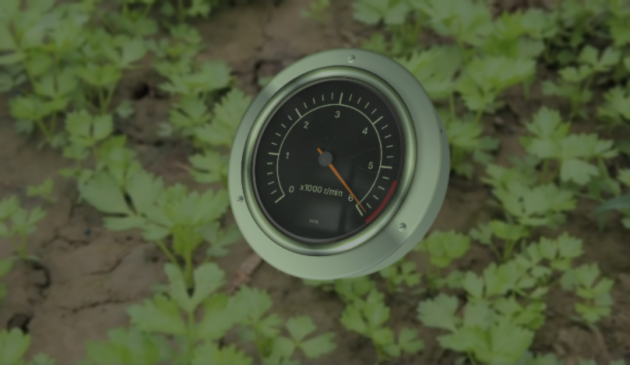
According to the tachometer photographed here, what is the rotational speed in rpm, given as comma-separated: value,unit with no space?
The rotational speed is 5900,rpm
